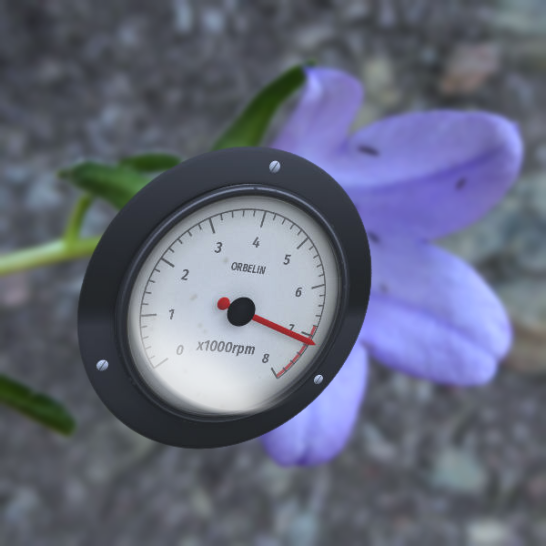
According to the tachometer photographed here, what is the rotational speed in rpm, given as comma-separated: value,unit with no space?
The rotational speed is 7100,rpm
